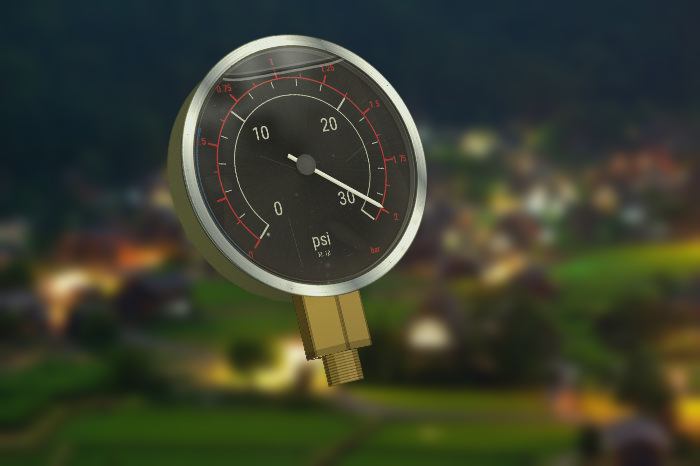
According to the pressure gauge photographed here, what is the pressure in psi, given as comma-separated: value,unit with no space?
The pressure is 29,psi
